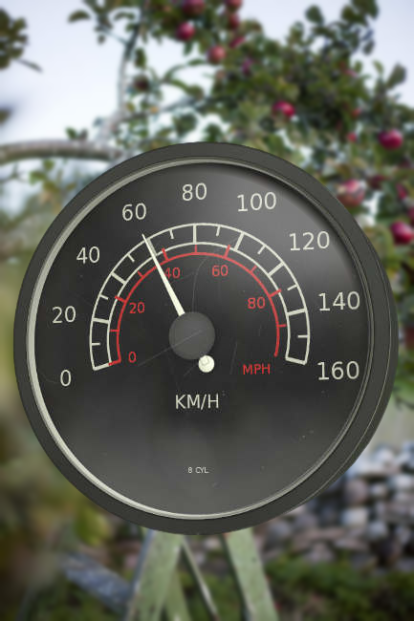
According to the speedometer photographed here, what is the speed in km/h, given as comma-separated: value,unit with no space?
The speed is 60,km/h
